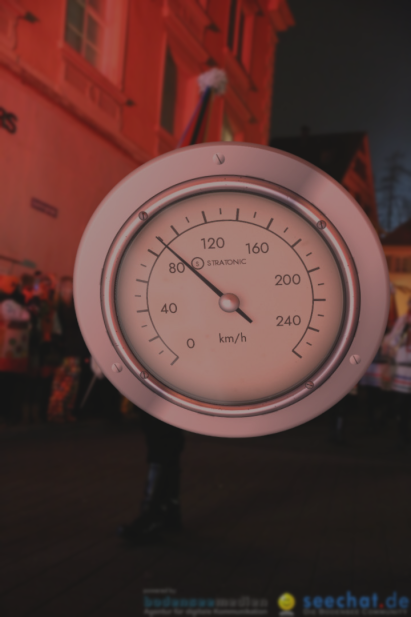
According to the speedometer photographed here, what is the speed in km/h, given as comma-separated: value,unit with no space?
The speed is 90,km/h
